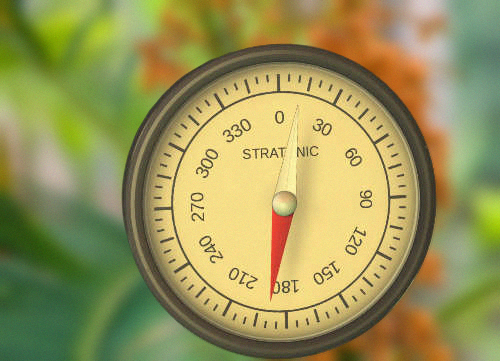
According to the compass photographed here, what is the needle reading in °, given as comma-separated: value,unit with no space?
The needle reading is 190,°
